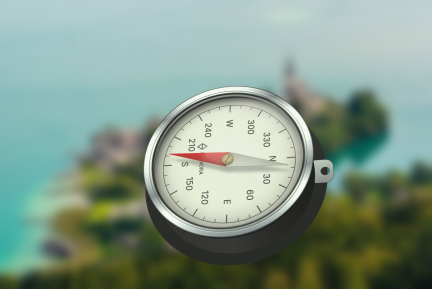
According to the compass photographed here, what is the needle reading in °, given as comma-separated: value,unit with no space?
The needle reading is 190,°
